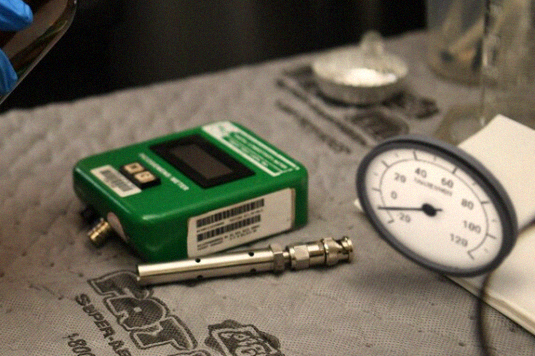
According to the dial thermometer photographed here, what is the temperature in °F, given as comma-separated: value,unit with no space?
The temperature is -10,°F
